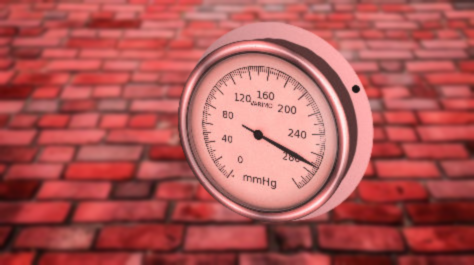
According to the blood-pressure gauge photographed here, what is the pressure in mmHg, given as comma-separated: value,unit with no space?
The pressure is 270,mmHg
